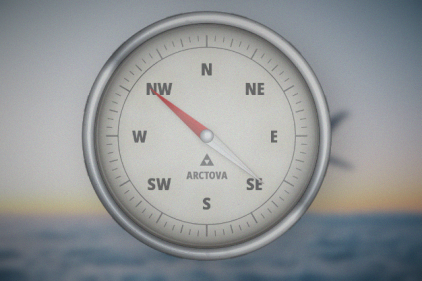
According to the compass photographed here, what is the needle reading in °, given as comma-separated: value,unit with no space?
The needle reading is 310,°
